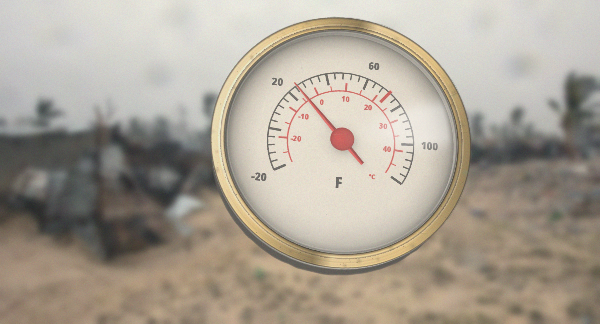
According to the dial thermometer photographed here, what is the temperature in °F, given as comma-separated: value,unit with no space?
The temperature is 24,°F
